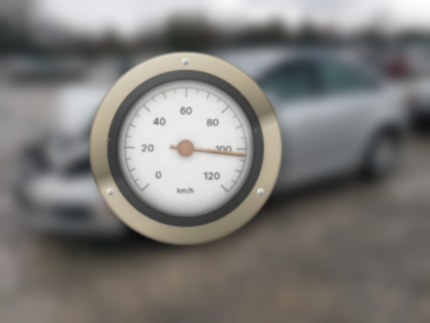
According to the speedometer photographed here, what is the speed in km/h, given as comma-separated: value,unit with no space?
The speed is 102.5,km/h
